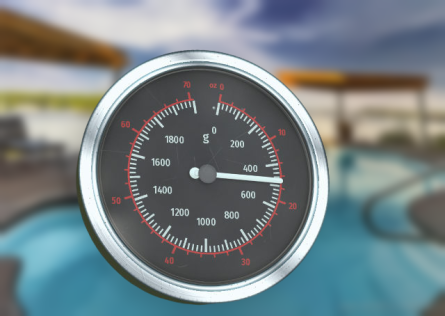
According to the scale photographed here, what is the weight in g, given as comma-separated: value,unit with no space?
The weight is 480,g
